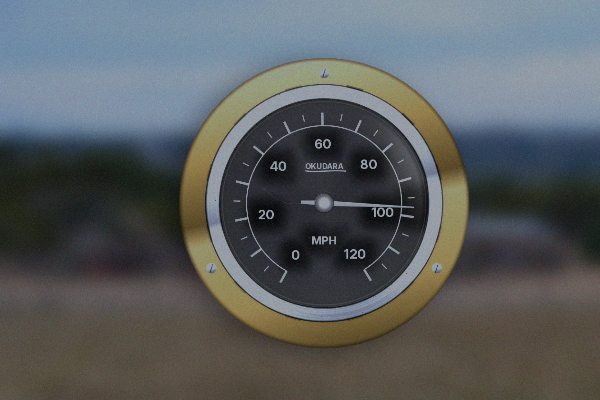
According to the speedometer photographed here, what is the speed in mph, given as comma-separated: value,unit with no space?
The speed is 97.5,mph
